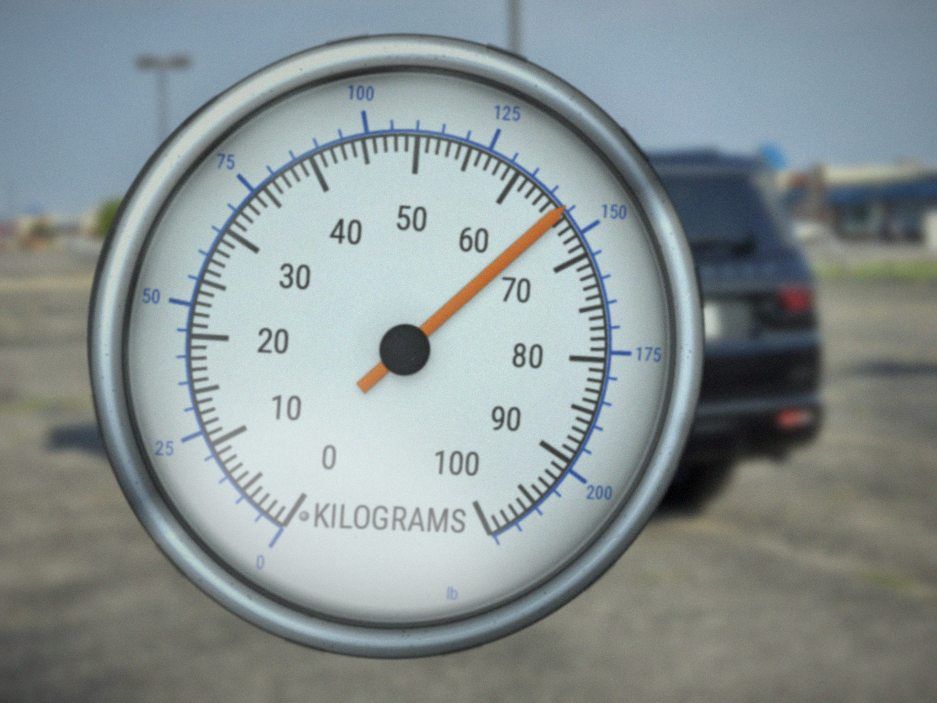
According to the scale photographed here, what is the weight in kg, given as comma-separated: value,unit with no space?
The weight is 65,kg
